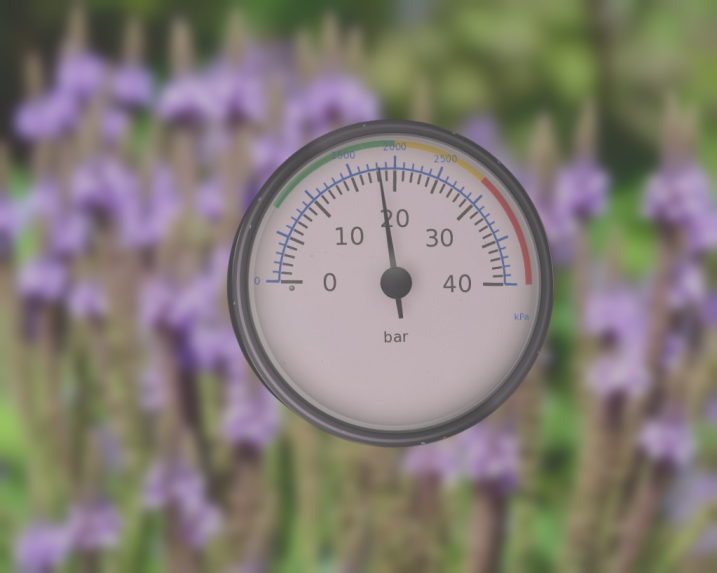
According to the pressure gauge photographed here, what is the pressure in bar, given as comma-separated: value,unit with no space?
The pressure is 18,bar
